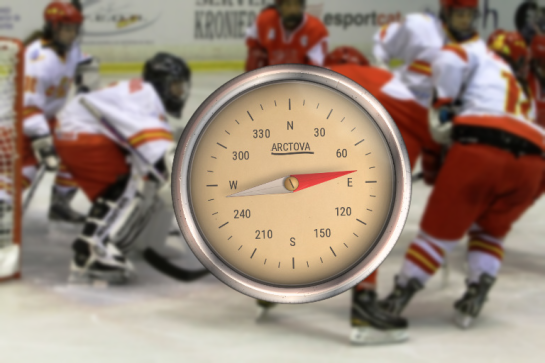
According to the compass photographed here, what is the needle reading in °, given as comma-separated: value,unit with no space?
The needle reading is 80,°
